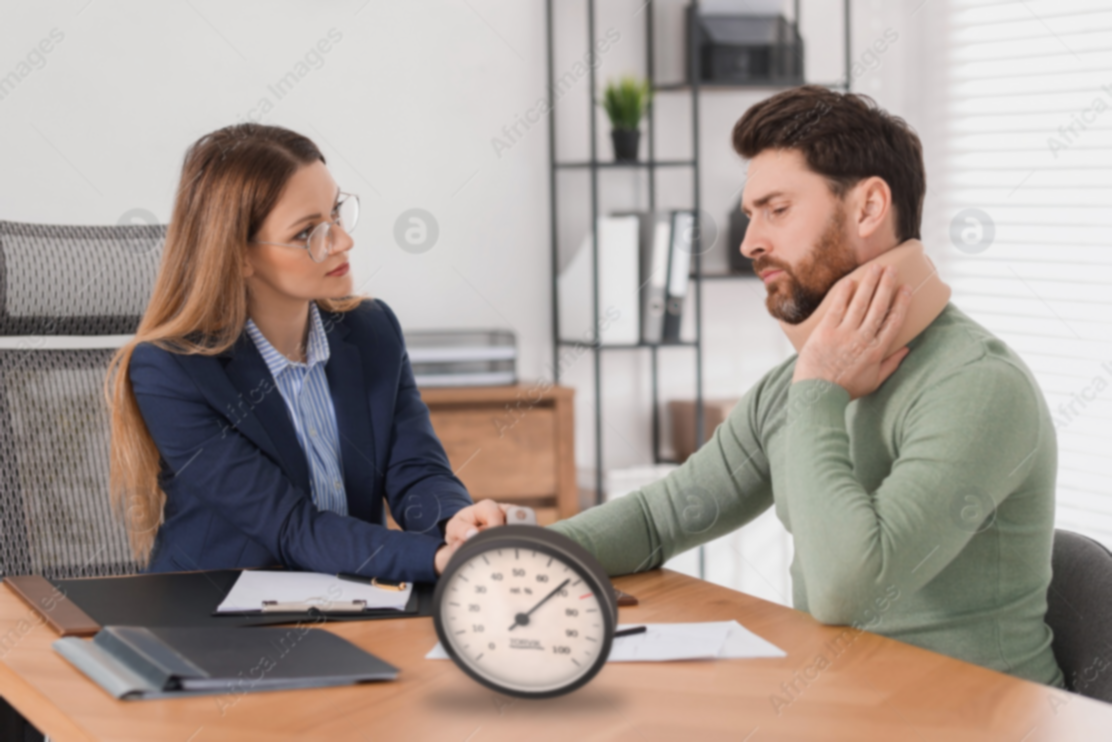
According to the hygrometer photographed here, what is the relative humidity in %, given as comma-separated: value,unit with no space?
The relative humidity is 67.5,%
